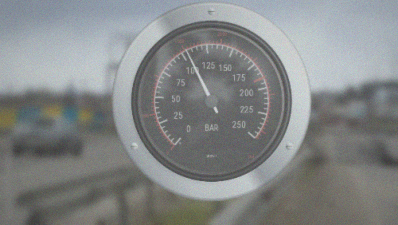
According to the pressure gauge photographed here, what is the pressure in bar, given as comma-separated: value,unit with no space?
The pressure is 105,bar
